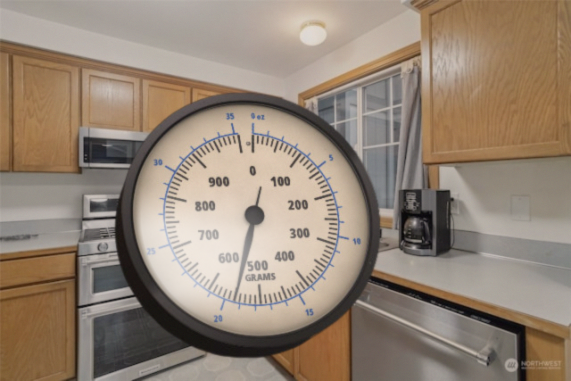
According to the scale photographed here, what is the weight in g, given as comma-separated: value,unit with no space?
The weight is 550,g
